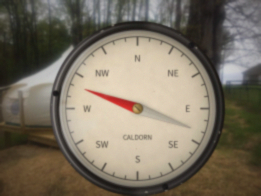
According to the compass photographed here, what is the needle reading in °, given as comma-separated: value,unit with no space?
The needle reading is 290,°
